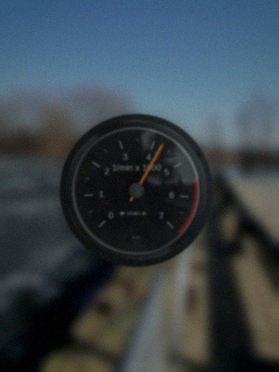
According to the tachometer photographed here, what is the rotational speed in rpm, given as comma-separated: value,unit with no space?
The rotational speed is 4250,rpm
